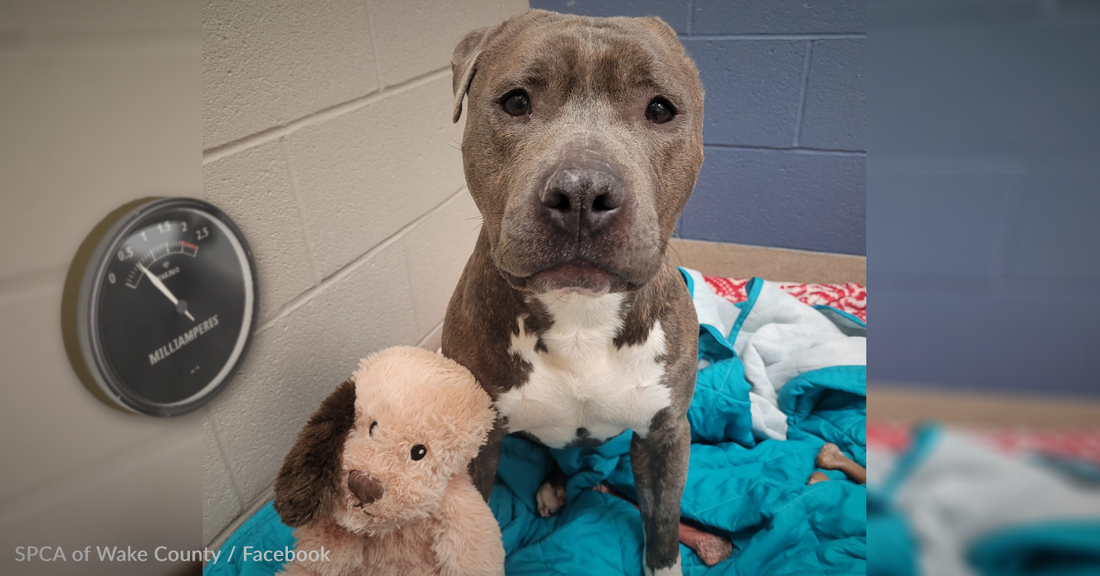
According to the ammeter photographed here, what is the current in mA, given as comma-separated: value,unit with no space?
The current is 0.5,mA
